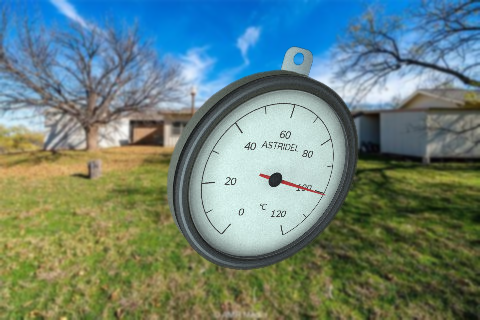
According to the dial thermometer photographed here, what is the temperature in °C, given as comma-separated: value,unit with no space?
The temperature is 100,°C
